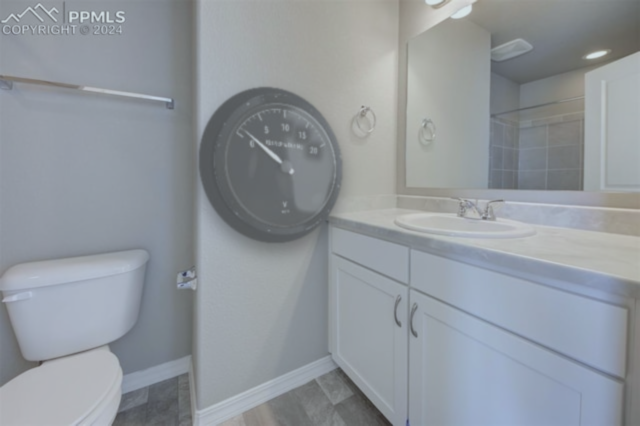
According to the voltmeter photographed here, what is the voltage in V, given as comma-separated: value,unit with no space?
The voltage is 1,V
